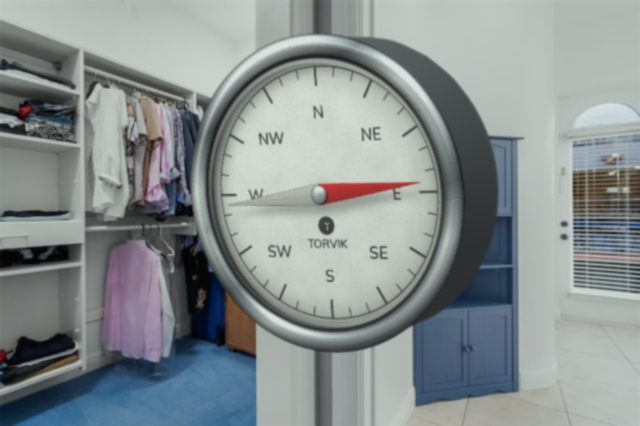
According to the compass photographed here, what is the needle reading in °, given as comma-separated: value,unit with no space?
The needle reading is 85,°
